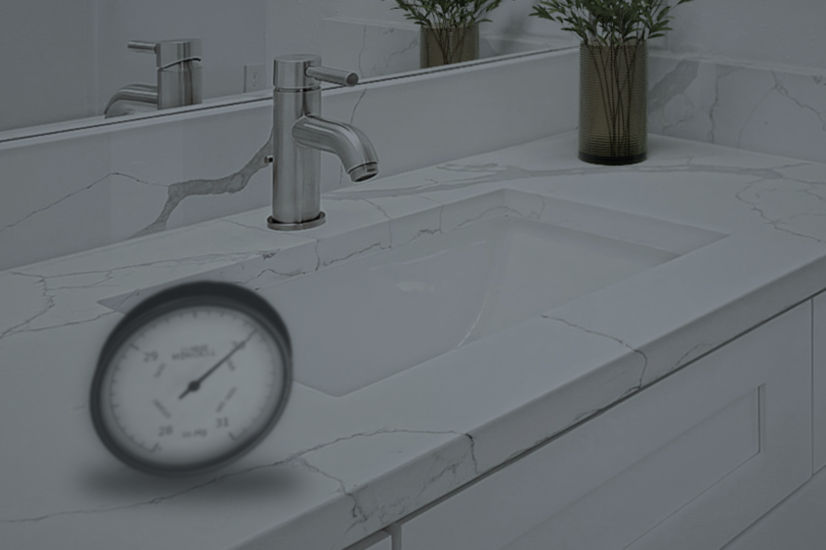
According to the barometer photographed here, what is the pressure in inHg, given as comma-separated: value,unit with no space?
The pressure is 30,inHg
